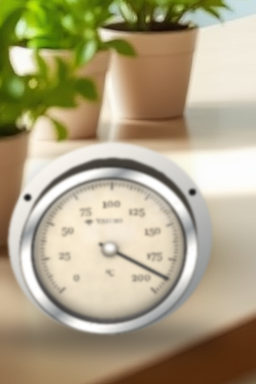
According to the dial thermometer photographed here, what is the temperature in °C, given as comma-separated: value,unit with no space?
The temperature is 187.5,°C
